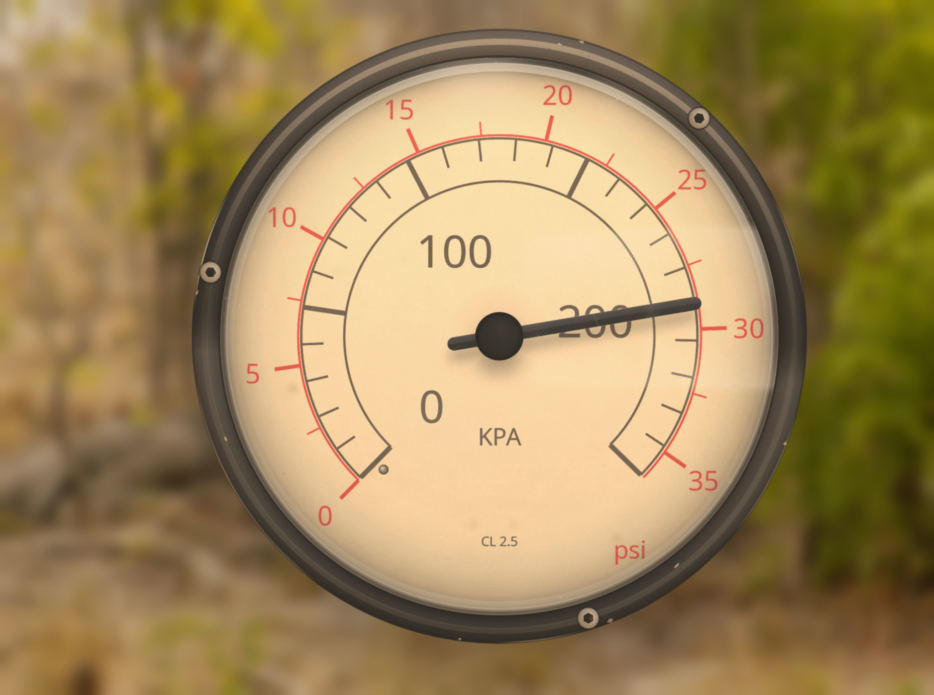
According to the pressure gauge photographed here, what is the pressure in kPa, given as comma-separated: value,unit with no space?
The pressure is 200,kPa
